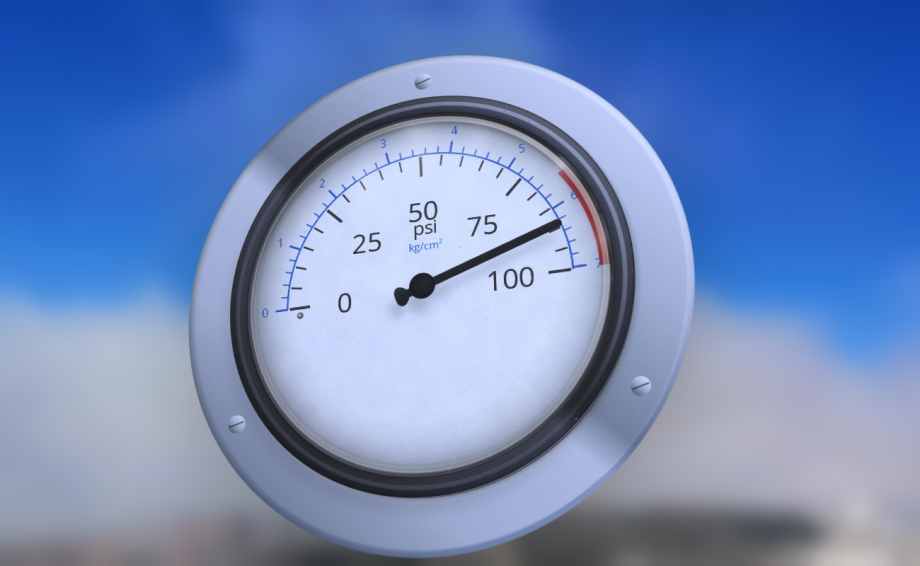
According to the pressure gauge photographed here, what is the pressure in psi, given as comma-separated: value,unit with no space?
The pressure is 90,psi
